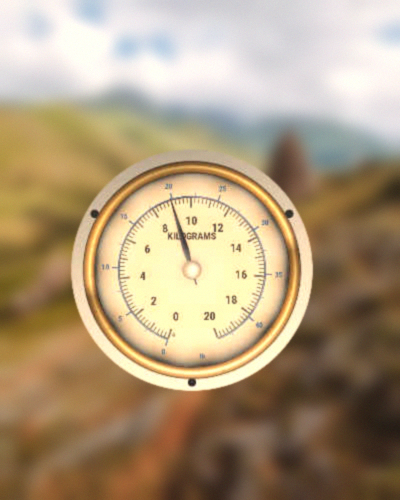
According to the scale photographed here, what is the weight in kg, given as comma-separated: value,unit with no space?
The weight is 9,kg
